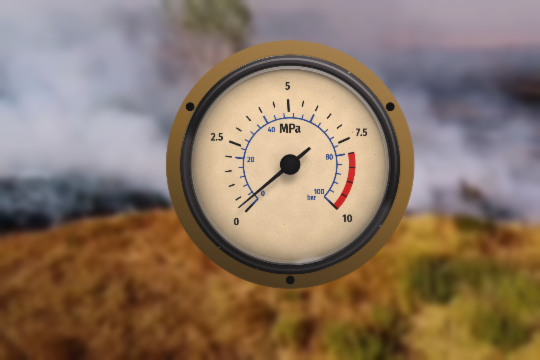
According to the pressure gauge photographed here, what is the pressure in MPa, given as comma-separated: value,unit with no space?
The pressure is 0.25,MPa
